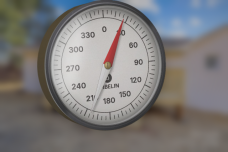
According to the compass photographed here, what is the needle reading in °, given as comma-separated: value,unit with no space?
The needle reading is 25,°
